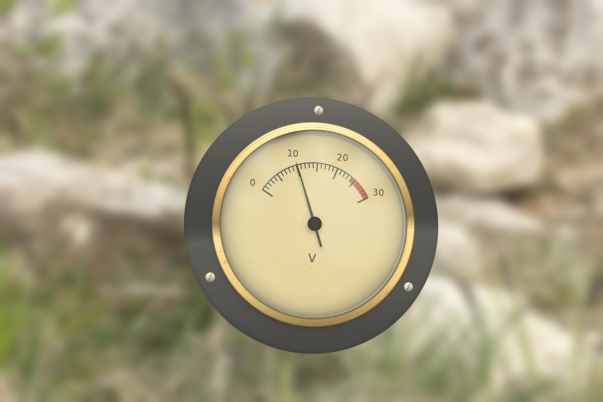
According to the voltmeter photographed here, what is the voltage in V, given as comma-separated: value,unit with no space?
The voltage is 10,V
